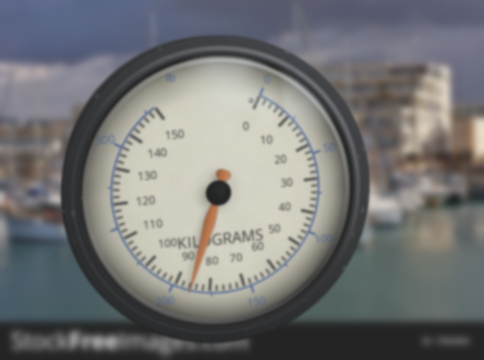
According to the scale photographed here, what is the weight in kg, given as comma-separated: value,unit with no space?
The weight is 86,kg
